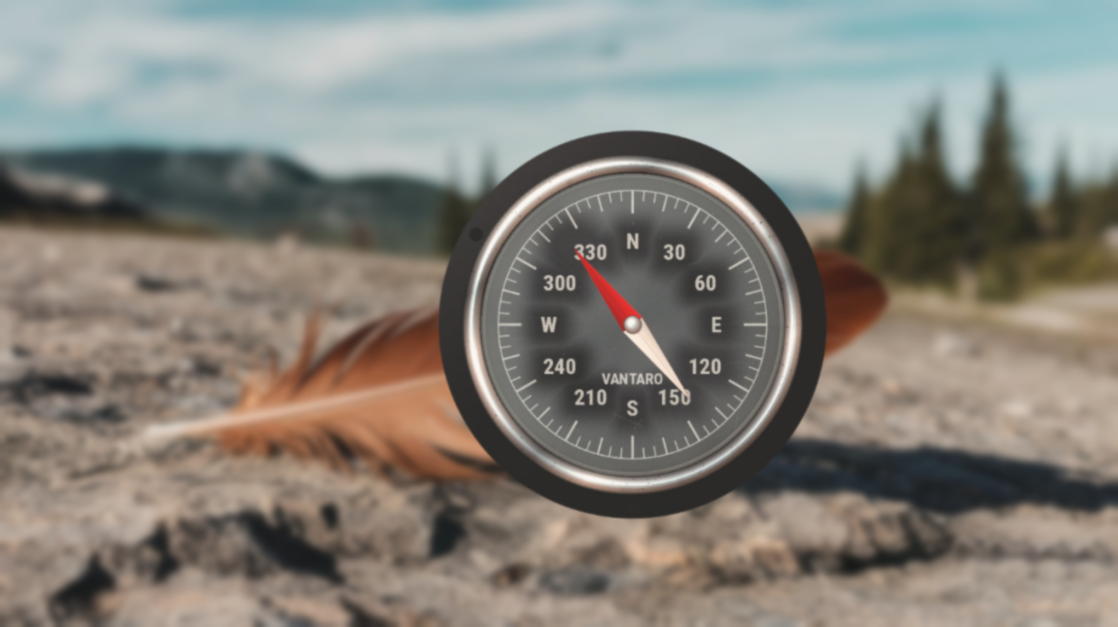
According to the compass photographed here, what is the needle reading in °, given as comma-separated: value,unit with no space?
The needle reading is 322.5,°
